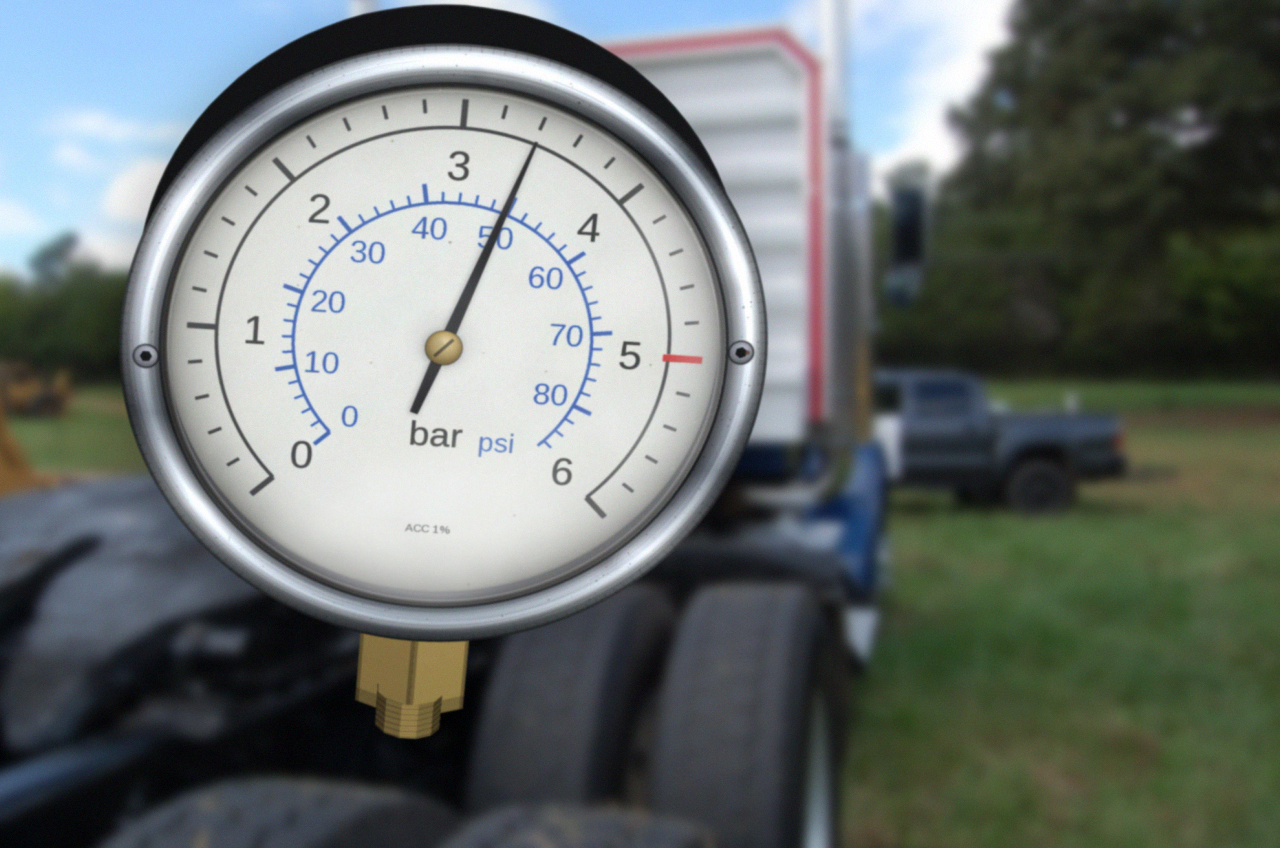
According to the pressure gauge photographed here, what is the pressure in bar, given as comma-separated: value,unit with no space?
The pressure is 3.4,bar
